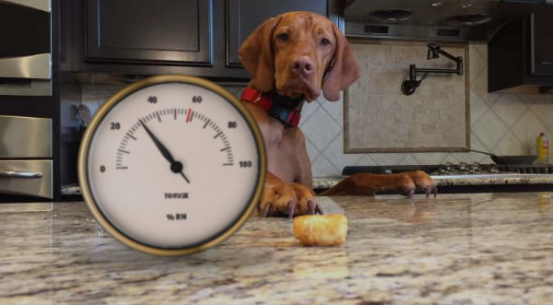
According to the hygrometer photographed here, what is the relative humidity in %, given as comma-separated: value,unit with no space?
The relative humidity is 30,%
